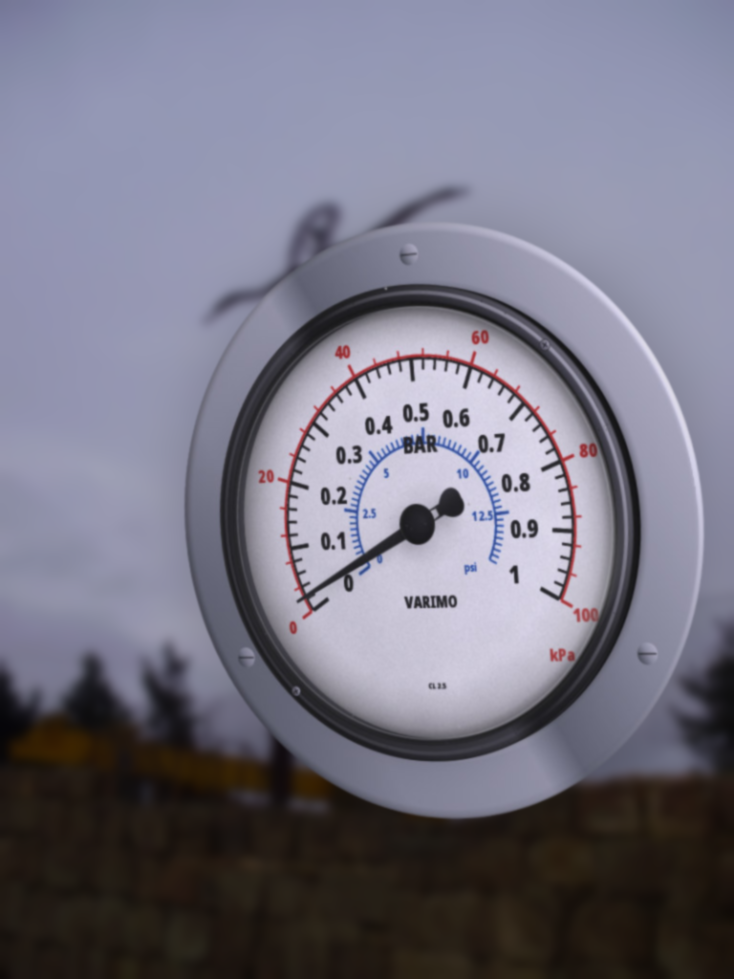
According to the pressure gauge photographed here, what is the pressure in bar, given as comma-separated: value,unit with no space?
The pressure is 0.02,bar
